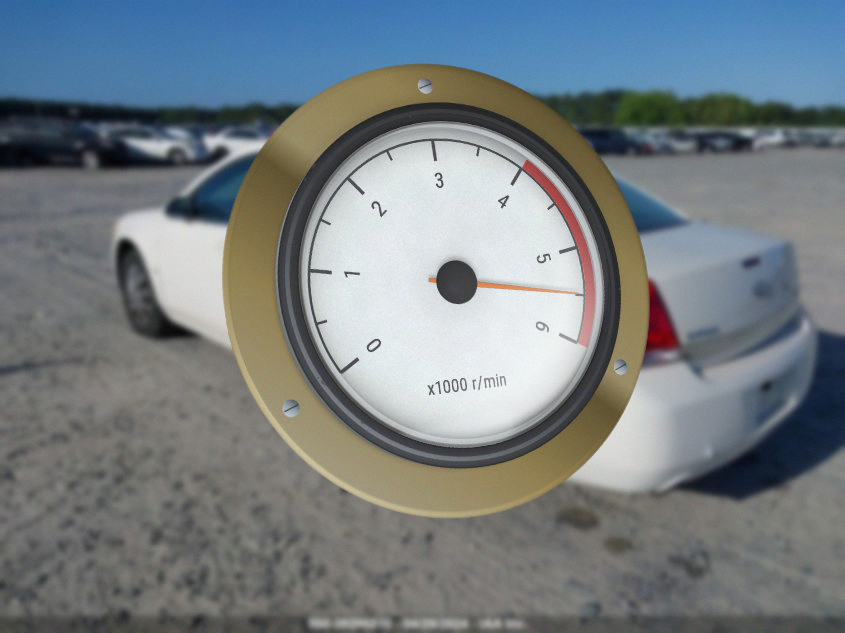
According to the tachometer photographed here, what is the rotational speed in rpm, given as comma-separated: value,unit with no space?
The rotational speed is 5500,rpm
